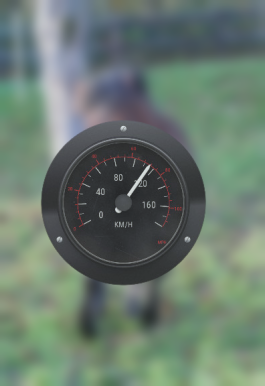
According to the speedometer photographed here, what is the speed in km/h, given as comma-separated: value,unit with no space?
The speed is 115,km/h
